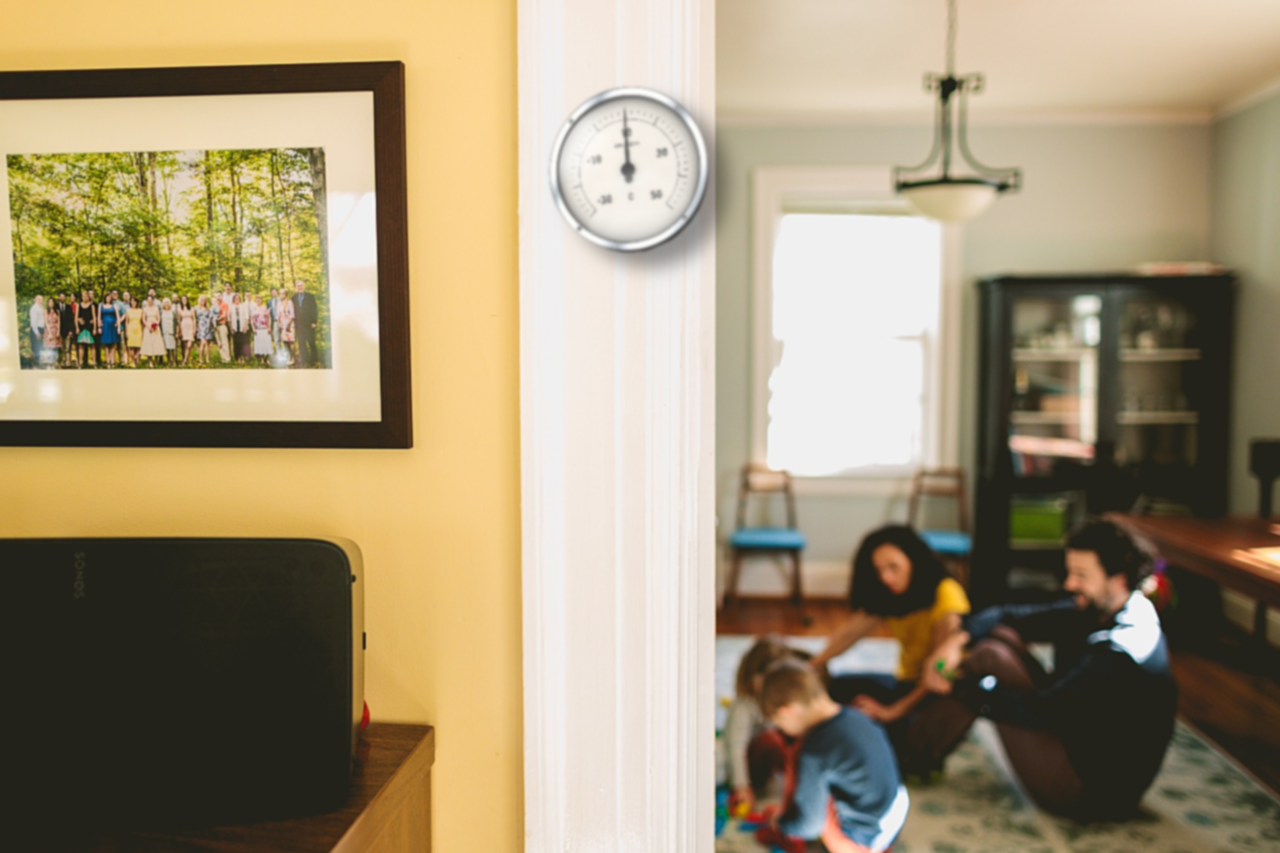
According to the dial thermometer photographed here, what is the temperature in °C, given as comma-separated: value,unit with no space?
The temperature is 10,°C
